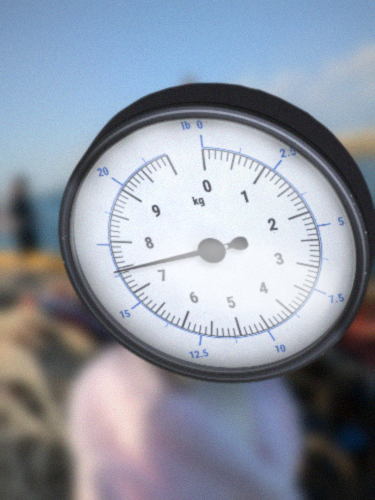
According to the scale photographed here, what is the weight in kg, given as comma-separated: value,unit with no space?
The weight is 7.5,kg
